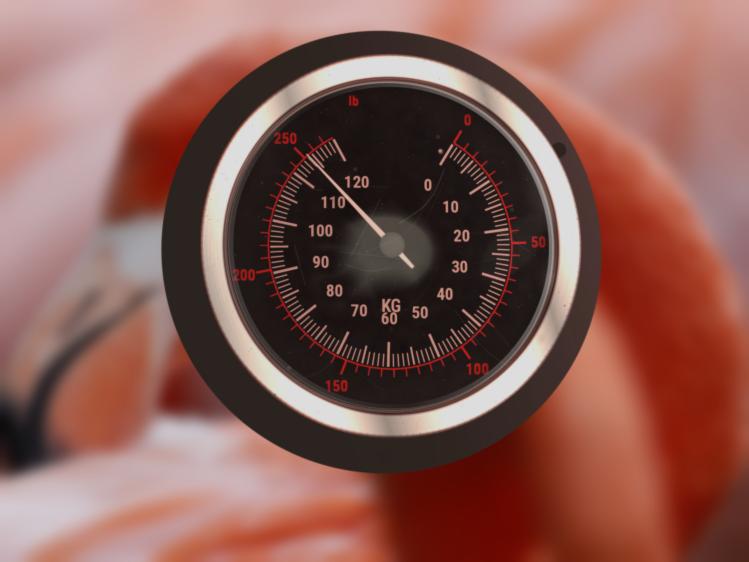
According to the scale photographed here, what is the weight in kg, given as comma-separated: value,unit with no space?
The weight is 114,kg
